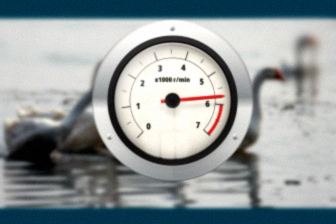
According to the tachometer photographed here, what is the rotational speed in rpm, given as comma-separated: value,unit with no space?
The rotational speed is 5750,rpm
